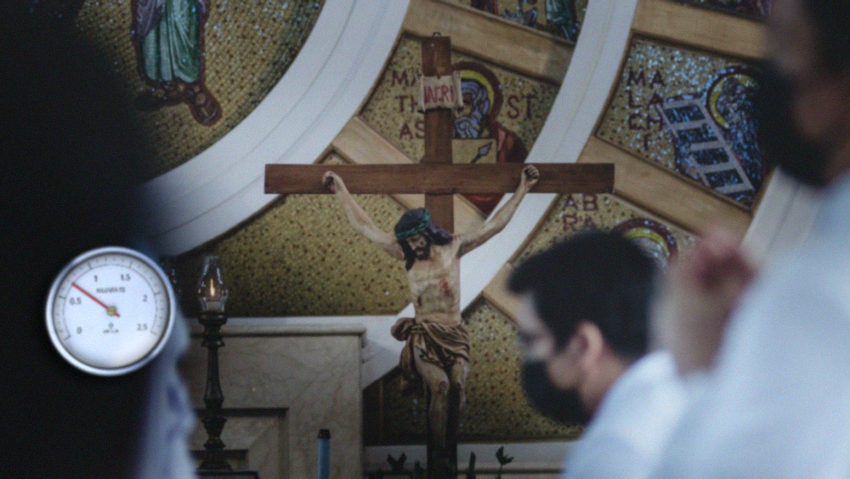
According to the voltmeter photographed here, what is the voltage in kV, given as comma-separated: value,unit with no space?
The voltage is 0.7,kV
